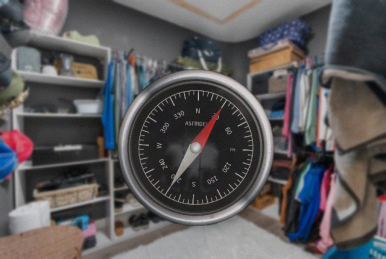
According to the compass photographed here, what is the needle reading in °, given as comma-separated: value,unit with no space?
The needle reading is 30,°
